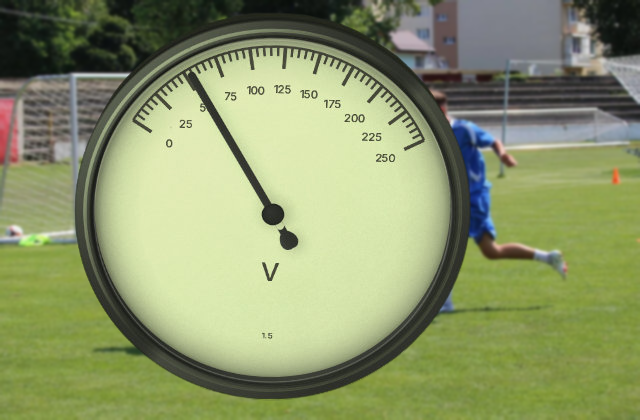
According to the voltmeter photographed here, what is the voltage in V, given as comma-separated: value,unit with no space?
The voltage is 55,V
